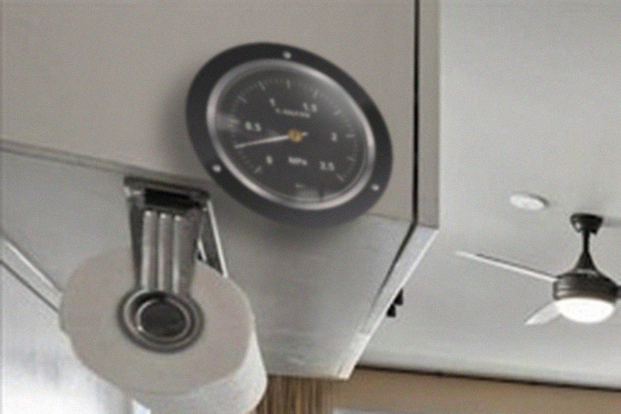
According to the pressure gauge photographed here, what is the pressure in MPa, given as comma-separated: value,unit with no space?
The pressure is 0.25,MPa
